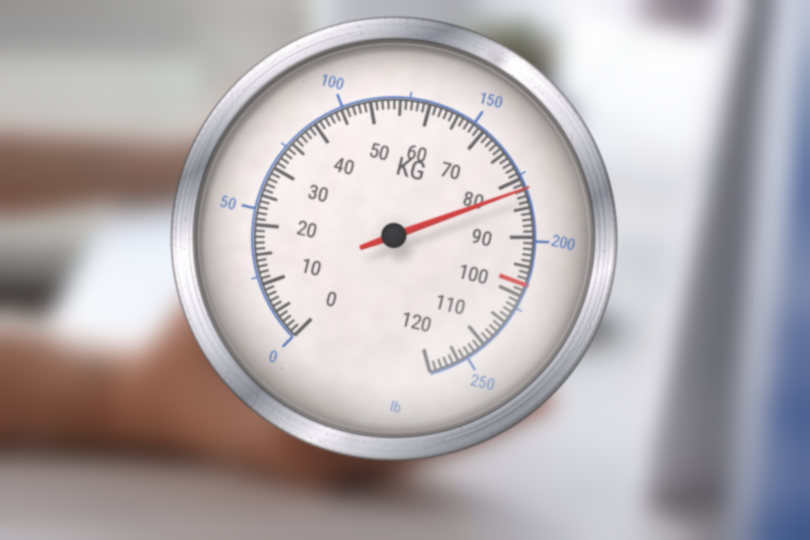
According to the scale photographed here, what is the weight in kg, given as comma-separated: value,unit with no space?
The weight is 82,kg
